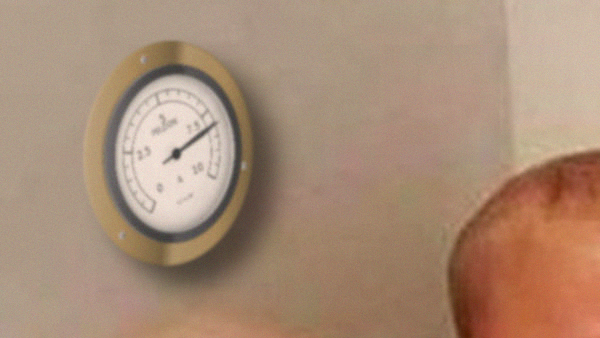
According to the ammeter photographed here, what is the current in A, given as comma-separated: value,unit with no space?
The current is 8,A
